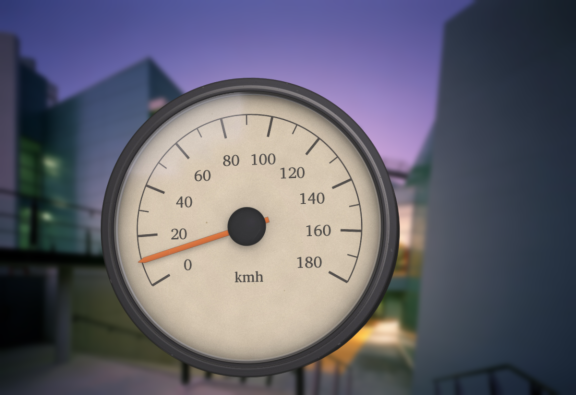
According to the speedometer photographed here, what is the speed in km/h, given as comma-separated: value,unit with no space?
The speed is 10,km/h
